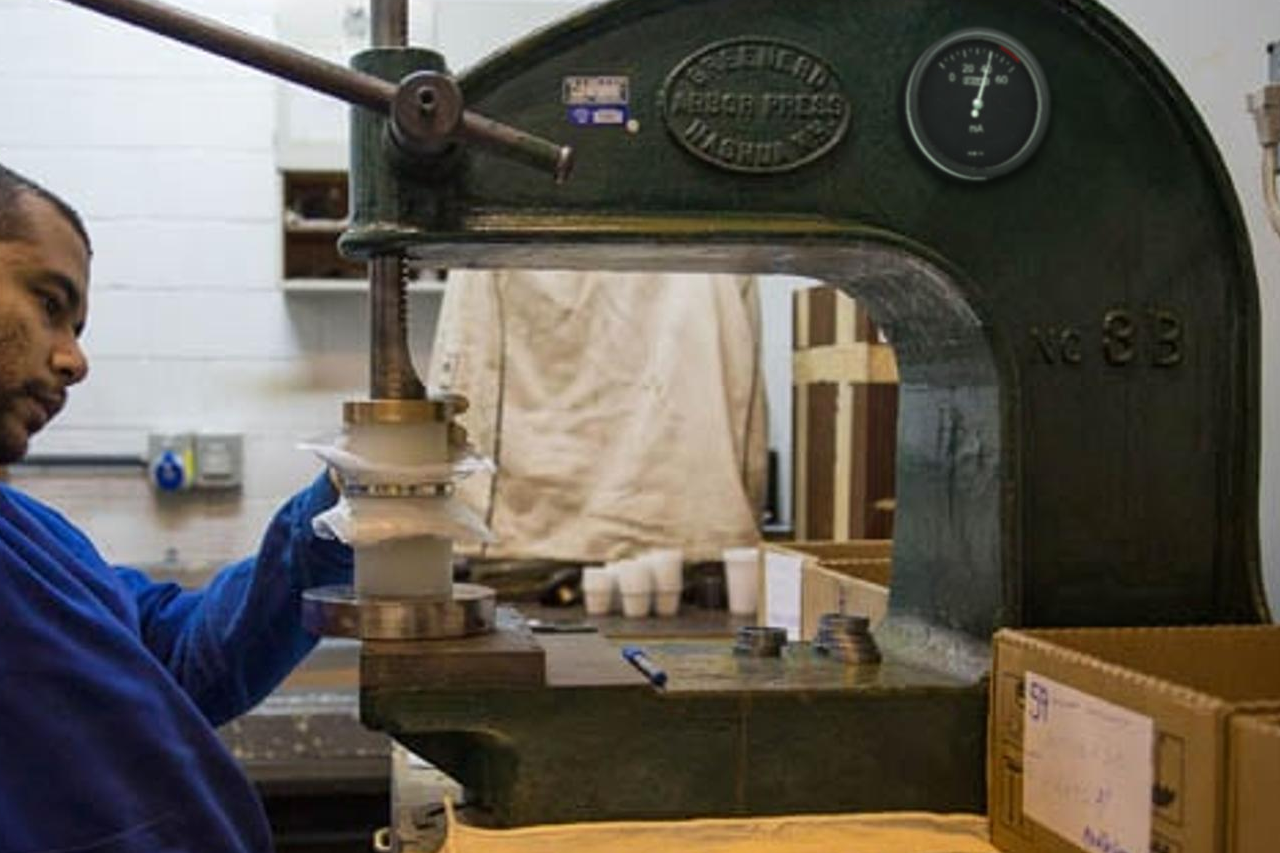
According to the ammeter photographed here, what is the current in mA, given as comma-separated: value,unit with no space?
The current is 40,mA
